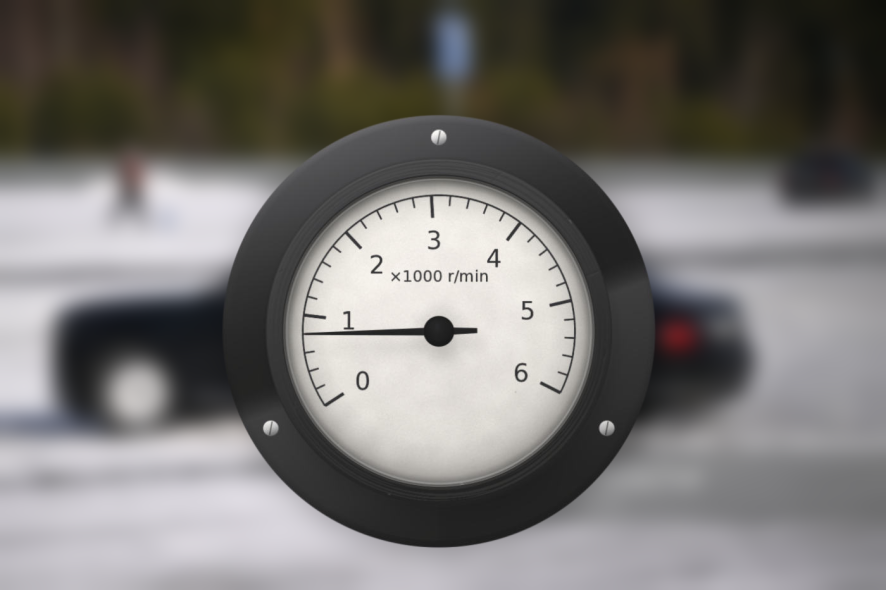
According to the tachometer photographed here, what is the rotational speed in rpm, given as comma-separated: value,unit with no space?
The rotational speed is 800,rpm
